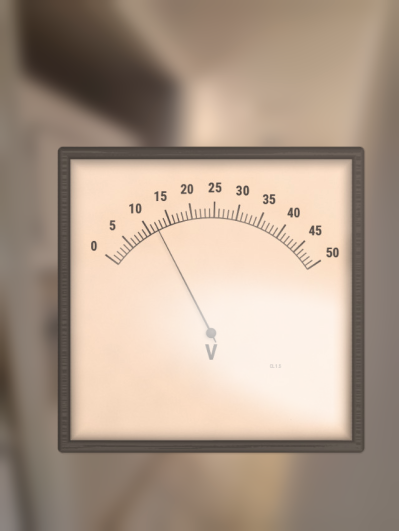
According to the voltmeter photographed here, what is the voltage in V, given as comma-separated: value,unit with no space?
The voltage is 12,V
